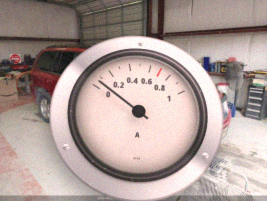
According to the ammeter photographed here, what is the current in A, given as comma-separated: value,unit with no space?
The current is 0.05,A
